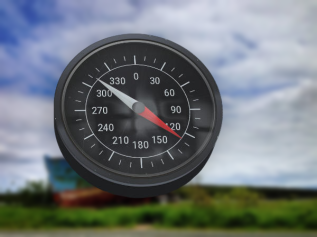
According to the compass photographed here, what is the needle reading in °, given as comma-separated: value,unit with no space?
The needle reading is 130,°
